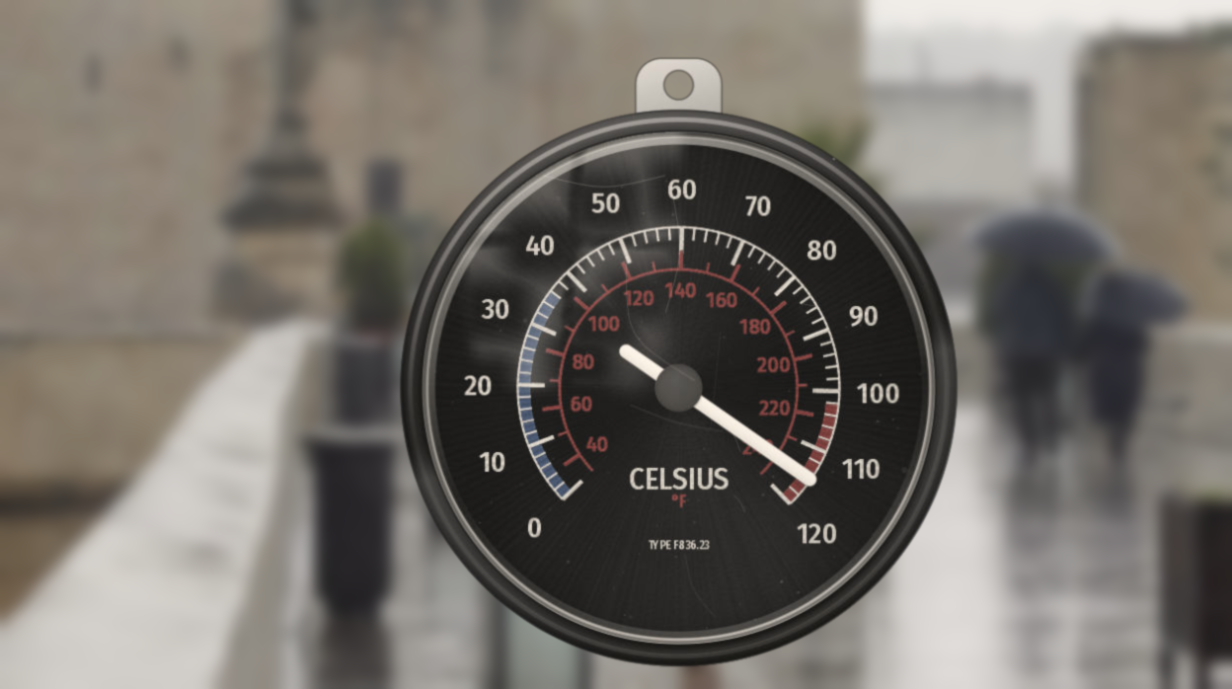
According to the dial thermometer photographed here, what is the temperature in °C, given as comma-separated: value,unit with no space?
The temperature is 115,°C
